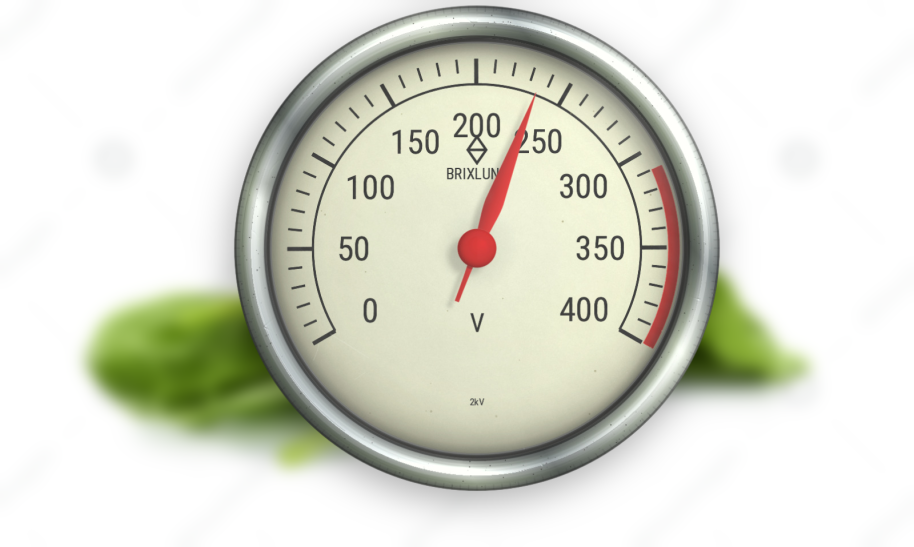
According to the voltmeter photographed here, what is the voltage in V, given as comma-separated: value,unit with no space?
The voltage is 235,V
